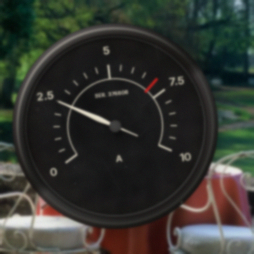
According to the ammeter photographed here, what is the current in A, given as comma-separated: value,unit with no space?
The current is 2.5,A
